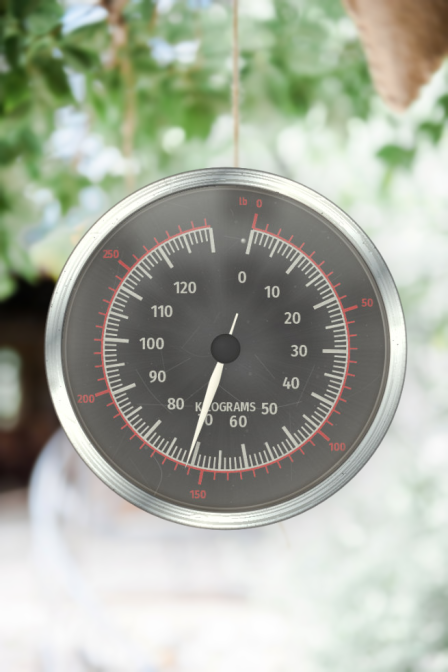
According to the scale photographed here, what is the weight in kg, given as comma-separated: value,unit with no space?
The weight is 71,kg
